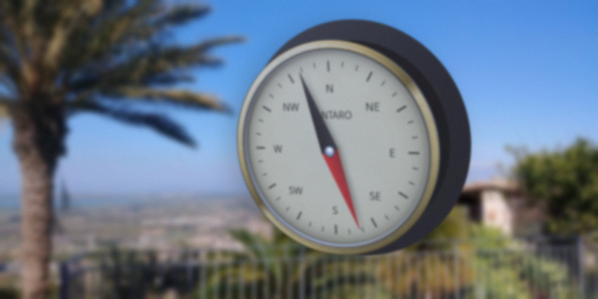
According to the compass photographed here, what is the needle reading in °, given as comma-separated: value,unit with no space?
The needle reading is 160,°
